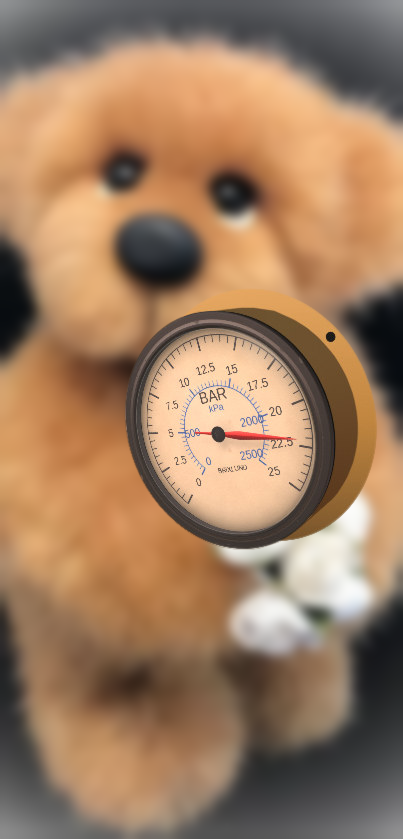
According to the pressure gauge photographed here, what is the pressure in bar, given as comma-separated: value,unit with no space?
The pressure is 22,bar
